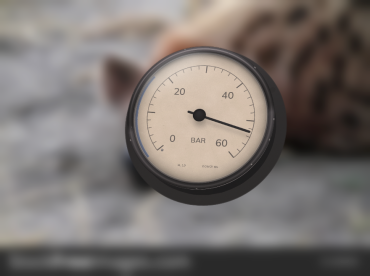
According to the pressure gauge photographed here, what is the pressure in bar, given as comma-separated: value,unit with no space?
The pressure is 53,bar
